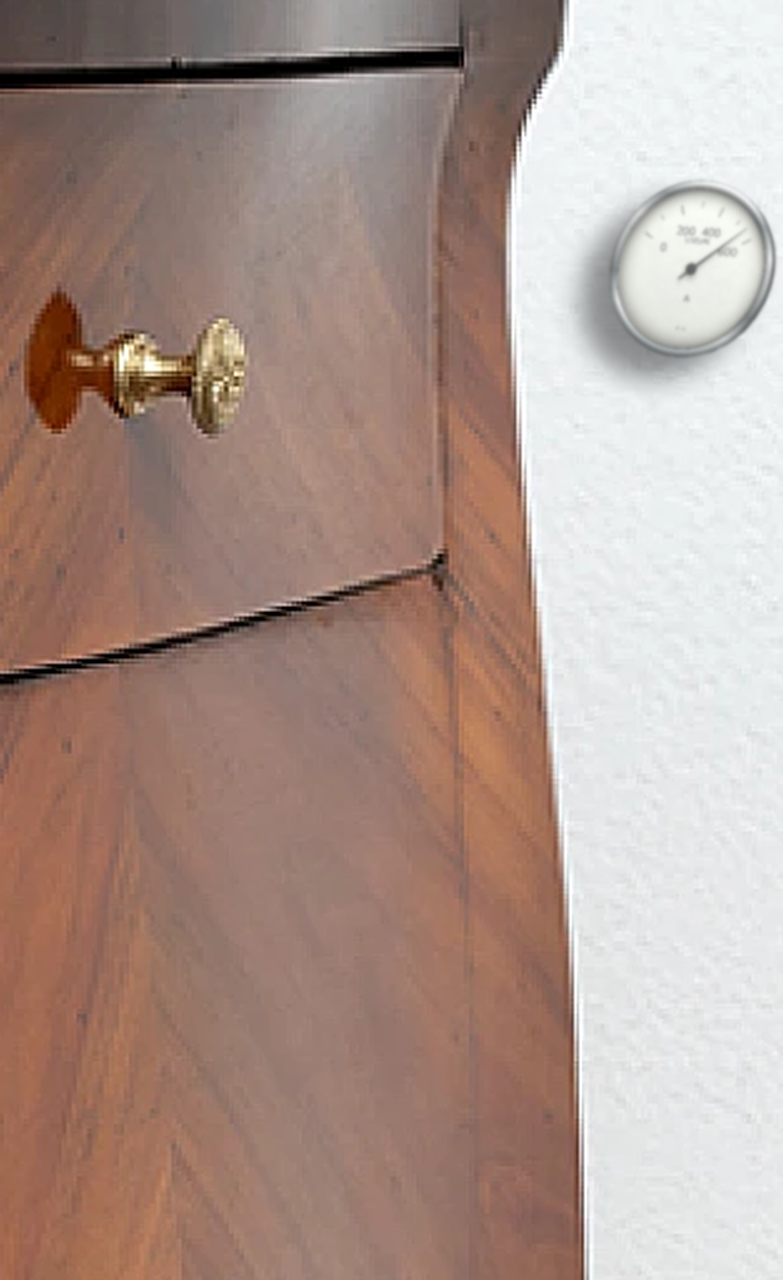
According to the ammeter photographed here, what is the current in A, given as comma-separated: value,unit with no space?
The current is 550,A
